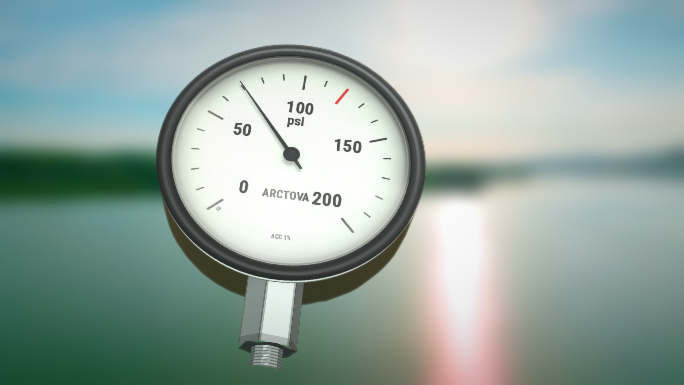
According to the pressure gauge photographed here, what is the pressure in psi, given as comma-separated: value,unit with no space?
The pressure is 70,psi
